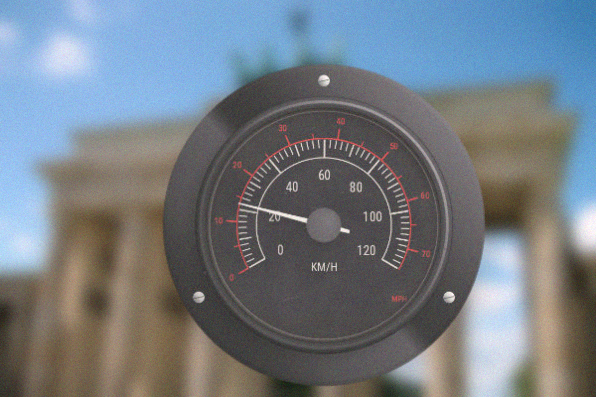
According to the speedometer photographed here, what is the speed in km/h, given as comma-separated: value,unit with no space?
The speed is 22,km/h
